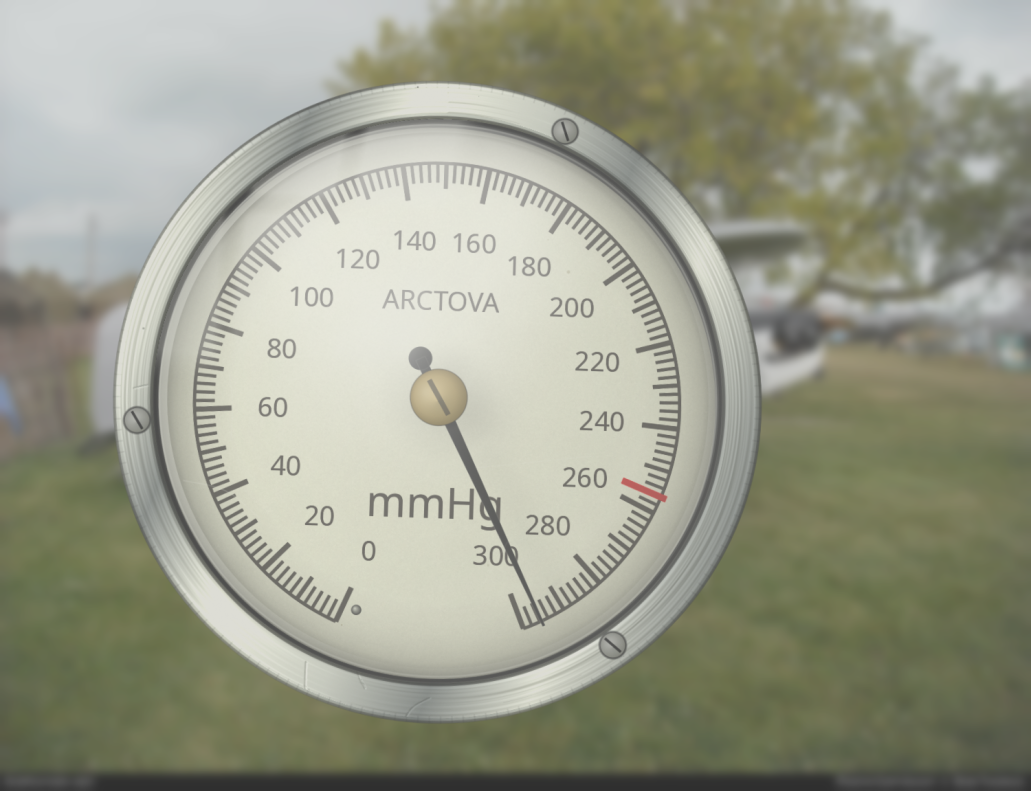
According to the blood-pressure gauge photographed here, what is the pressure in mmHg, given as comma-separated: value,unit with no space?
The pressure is 296,mmHg
